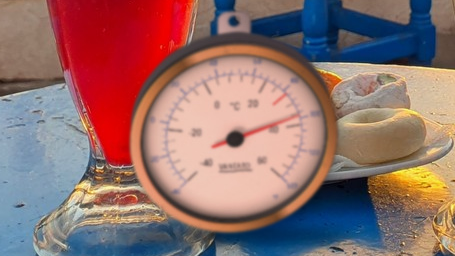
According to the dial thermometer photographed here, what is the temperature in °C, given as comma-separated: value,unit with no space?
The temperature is 36,°C
